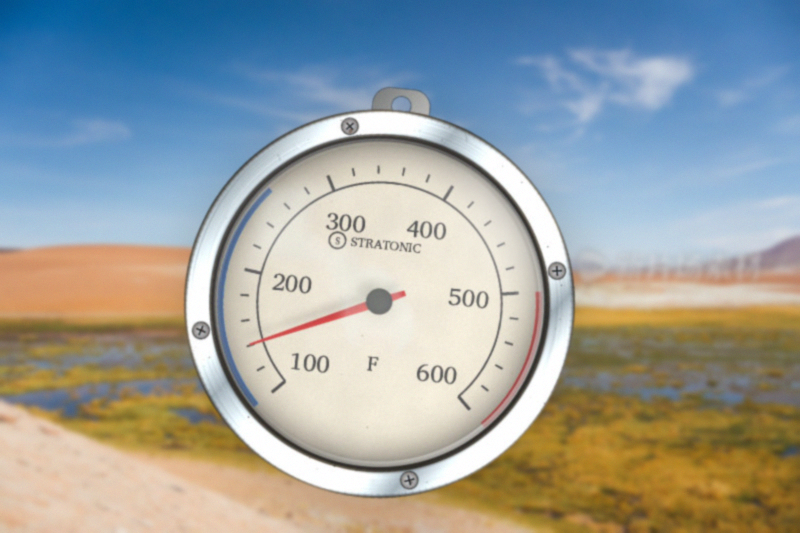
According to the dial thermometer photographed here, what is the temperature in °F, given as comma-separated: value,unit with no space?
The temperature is 140,°F
